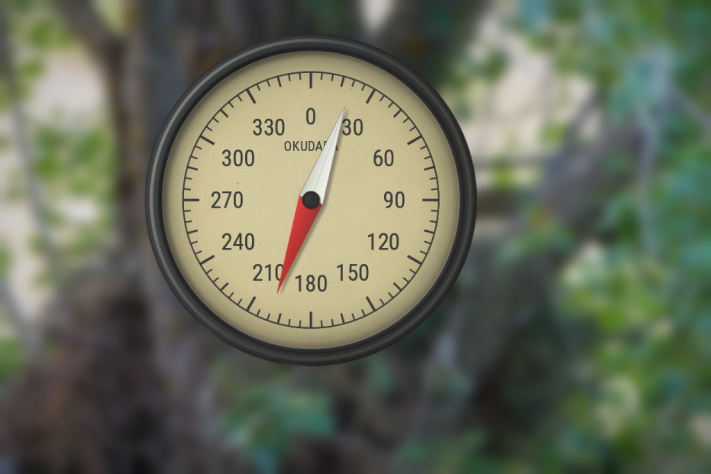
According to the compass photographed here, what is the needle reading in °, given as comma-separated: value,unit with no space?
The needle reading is 200,°
